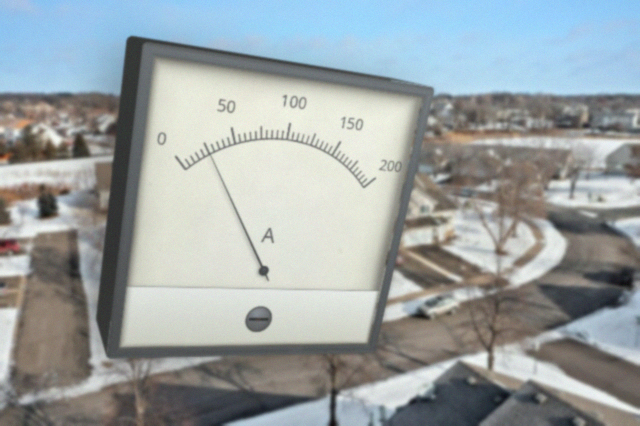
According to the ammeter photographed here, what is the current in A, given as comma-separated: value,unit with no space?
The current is 25,A
